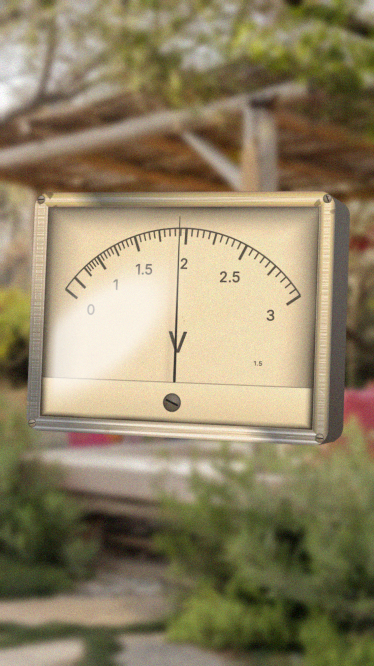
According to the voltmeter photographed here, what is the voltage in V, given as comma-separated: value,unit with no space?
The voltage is 1.95,V
